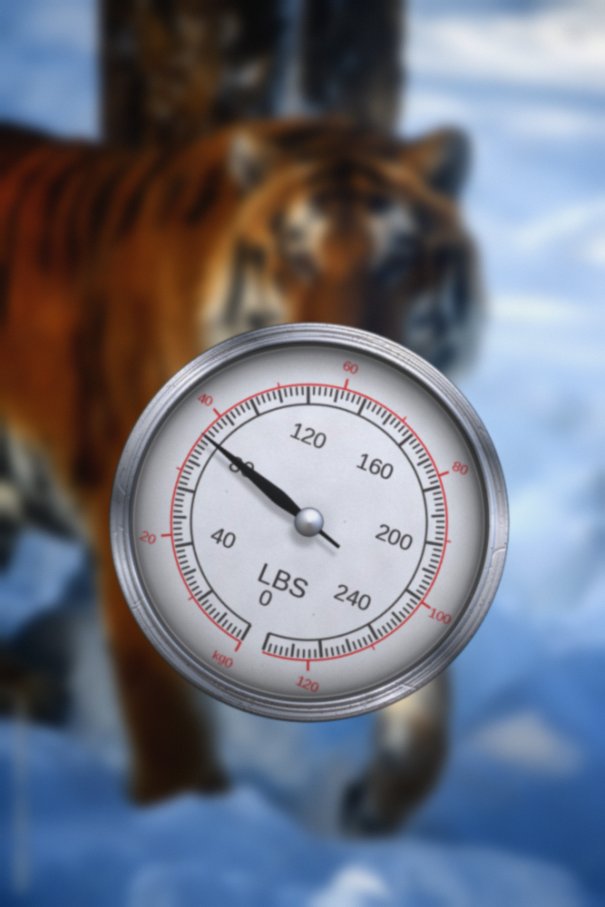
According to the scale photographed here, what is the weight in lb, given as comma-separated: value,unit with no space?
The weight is 80,lb
